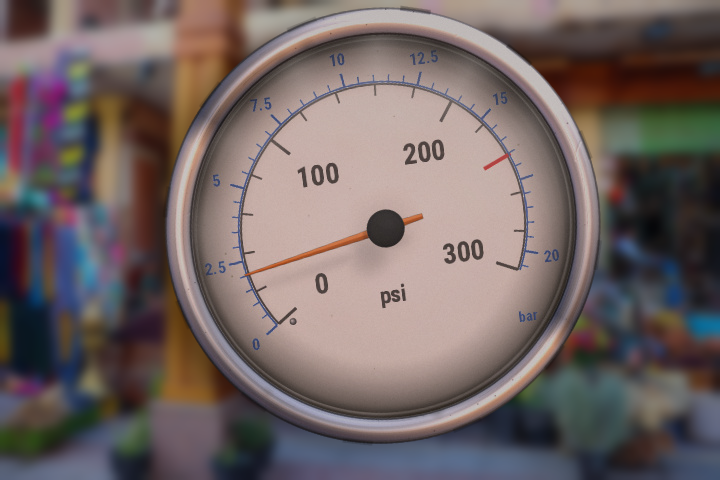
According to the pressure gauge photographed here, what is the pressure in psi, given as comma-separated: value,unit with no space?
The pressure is 30,psi
